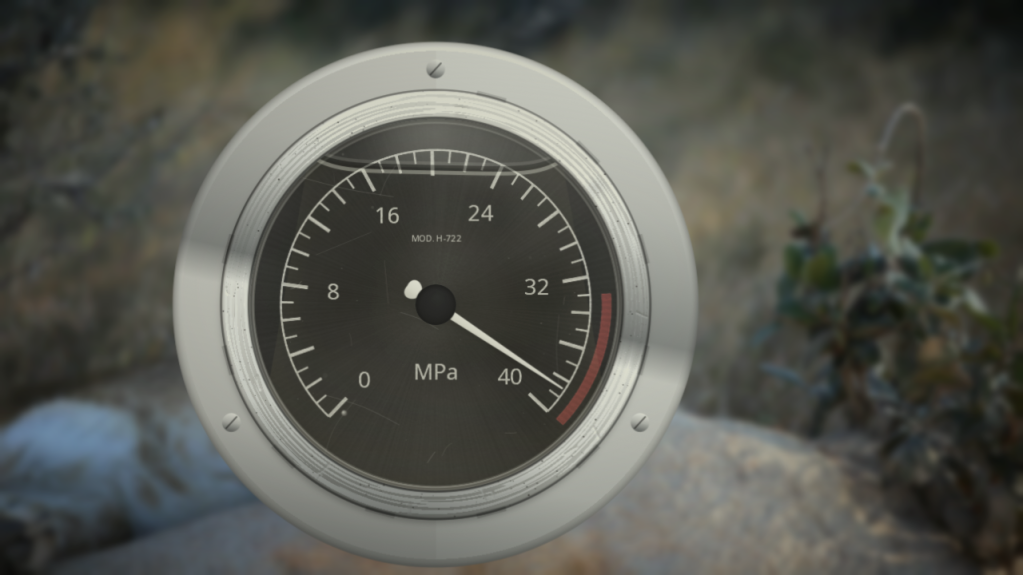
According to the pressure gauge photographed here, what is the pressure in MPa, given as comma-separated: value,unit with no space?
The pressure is 38.5,MPa
